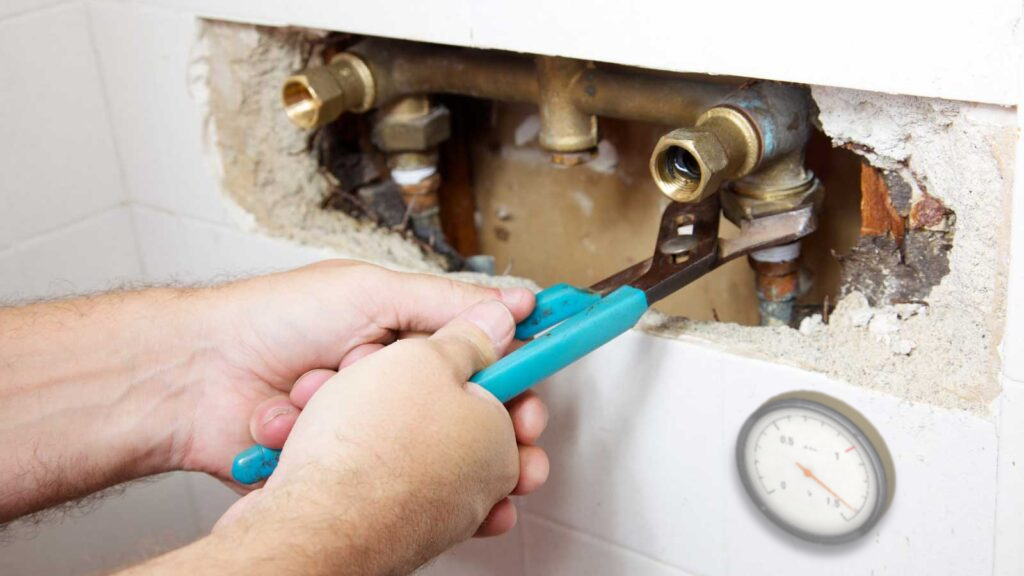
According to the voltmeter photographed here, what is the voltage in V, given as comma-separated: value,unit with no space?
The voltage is 1.4,V
